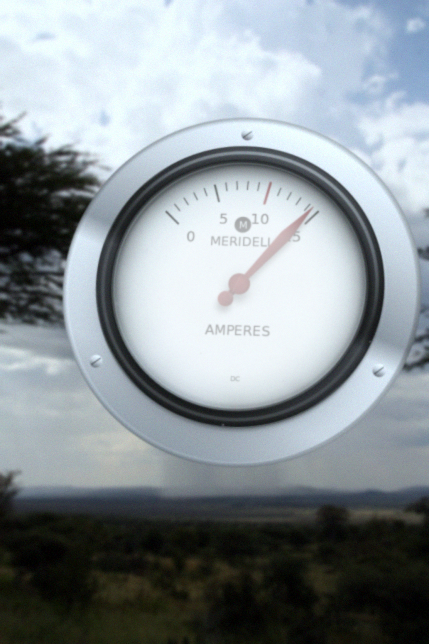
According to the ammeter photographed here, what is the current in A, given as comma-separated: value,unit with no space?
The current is 14.5,A
